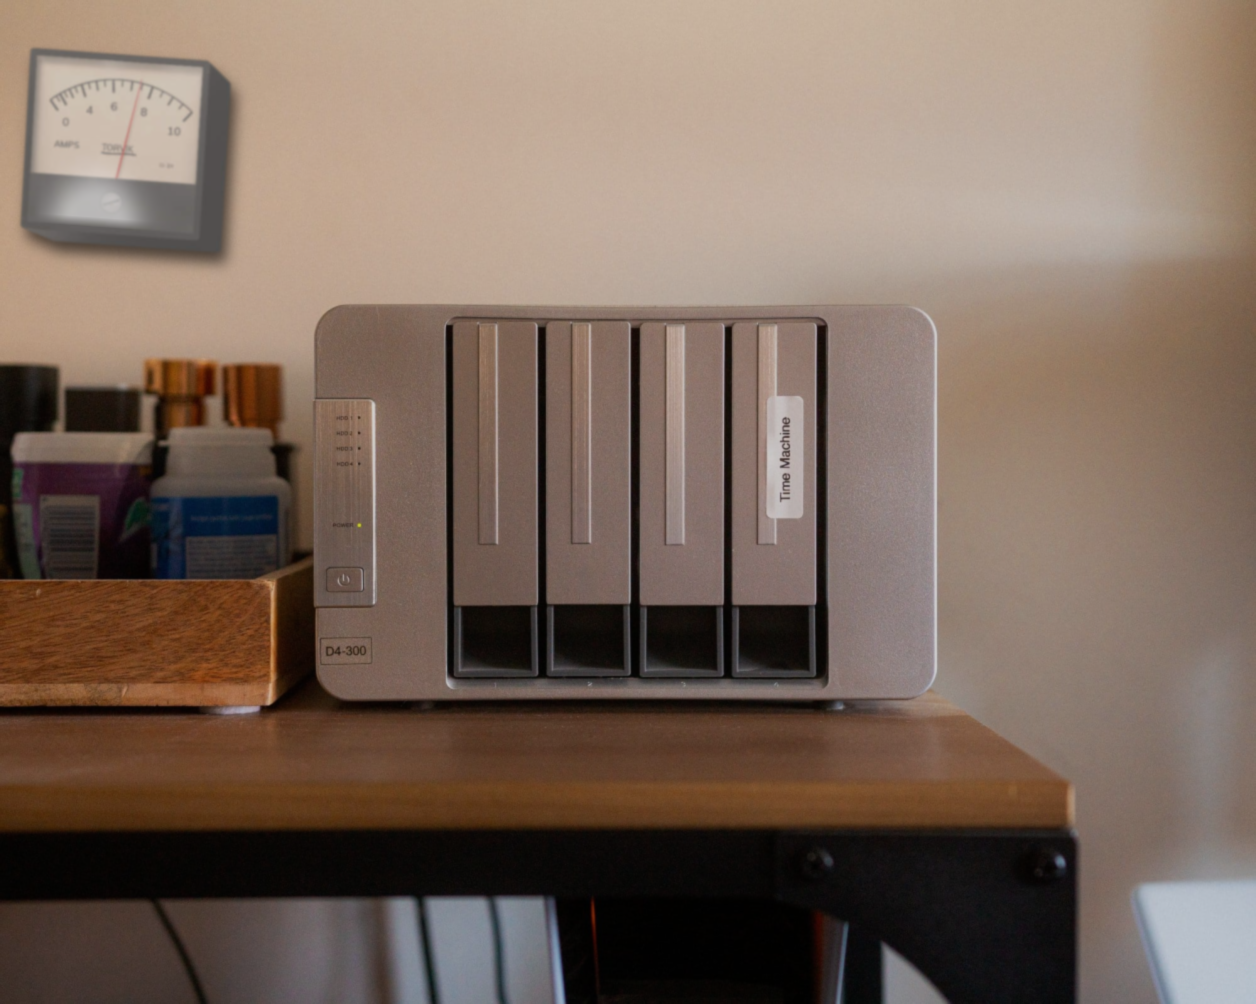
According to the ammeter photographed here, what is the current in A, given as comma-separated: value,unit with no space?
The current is 7.5,A
